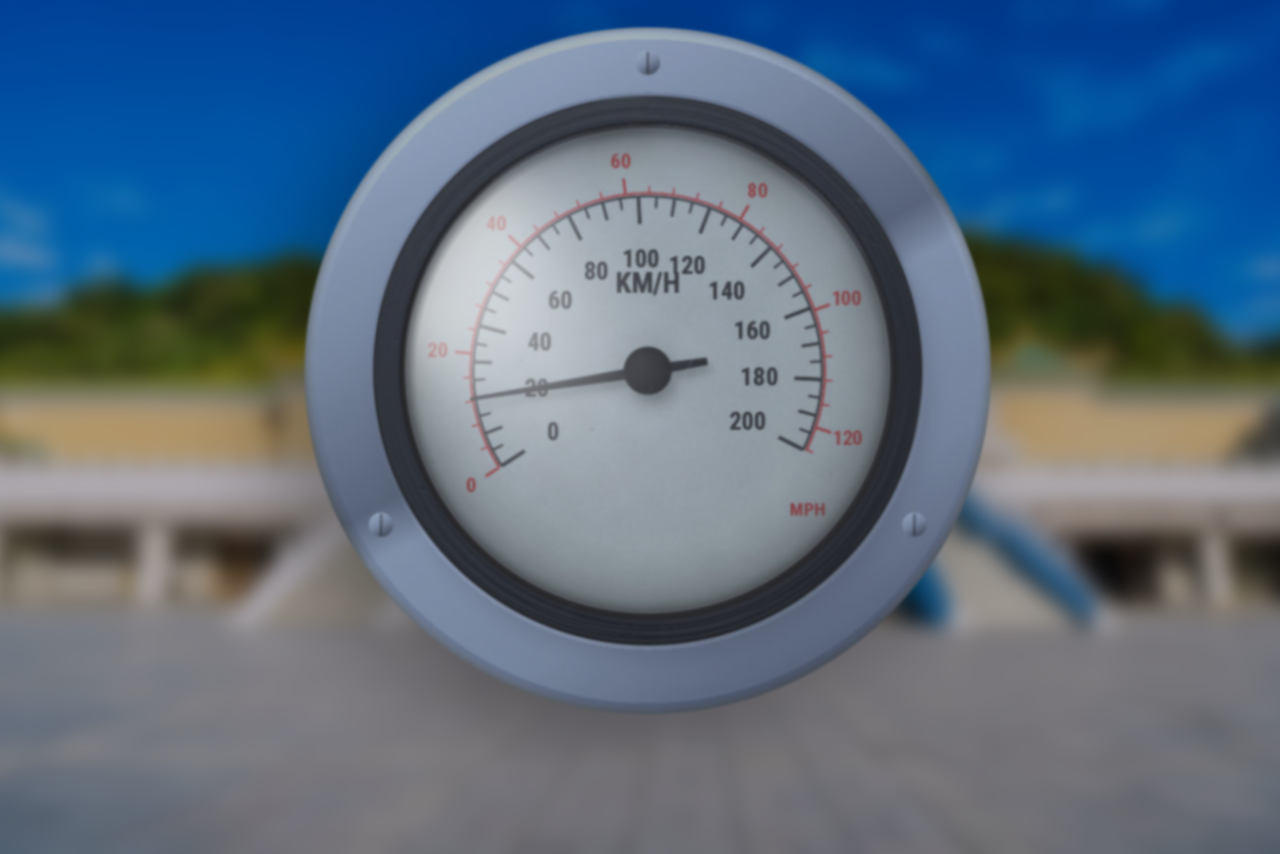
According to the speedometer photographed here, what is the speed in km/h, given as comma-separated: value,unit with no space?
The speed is 20,km/h
